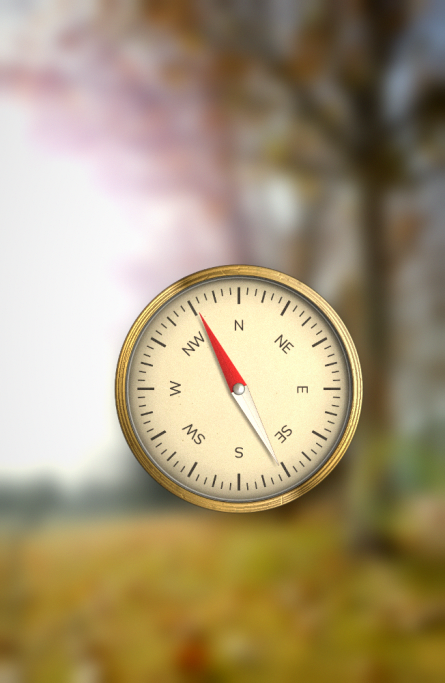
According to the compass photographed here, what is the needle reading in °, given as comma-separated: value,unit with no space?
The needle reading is 332.5,°
